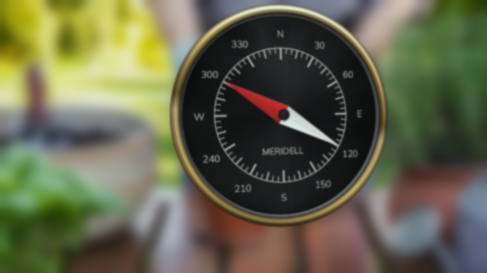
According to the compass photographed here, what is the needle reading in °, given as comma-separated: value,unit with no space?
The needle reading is 300,°
